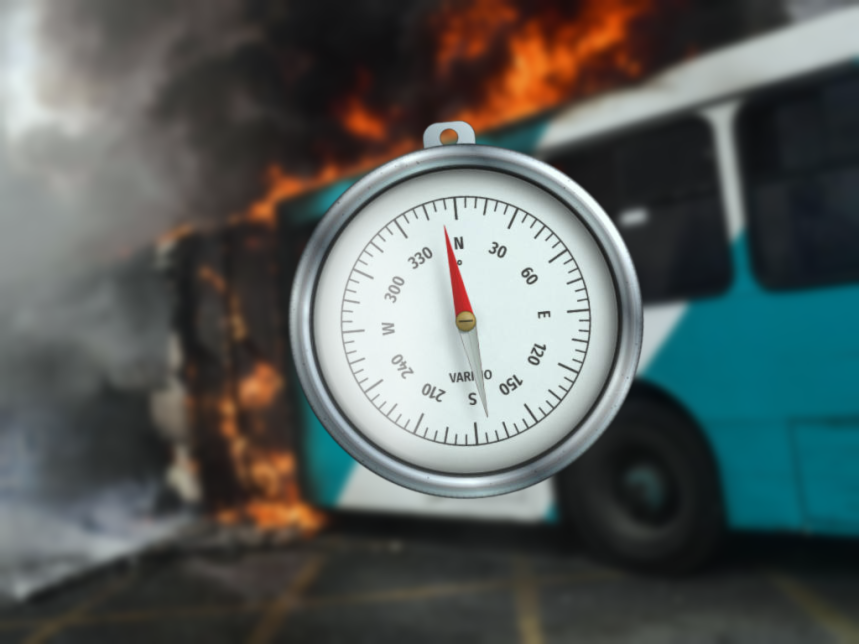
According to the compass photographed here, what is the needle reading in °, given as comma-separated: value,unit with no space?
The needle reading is 352.5,°
